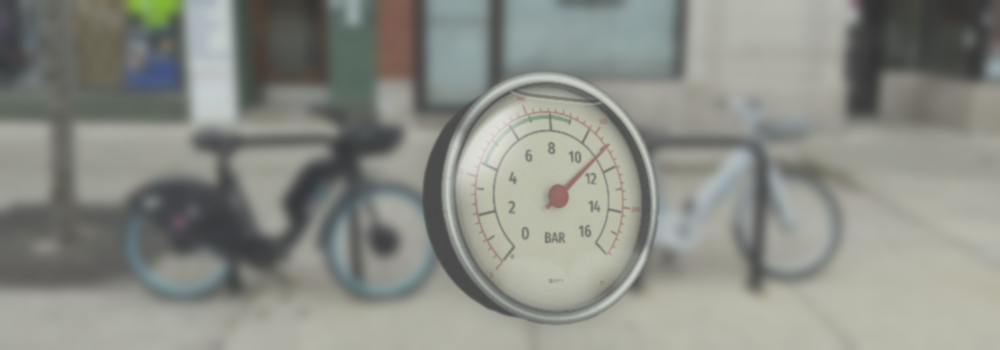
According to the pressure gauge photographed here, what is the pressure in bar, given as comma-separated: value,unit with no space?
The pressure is 11,bar
